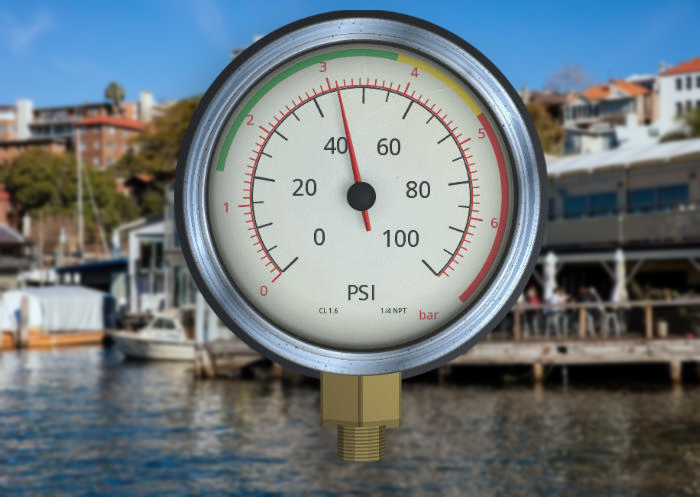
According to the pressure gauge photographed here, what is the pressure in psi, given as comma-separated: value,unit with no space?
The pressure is 45,psi
